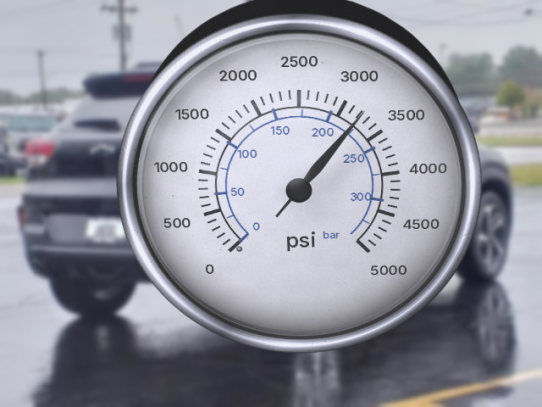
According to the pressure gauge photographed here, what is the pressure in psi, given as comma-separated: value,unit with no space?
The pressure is 3200,psi
